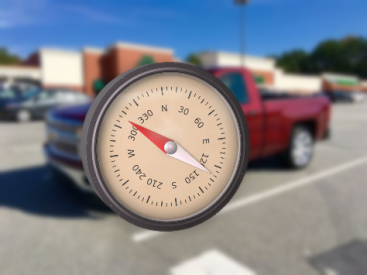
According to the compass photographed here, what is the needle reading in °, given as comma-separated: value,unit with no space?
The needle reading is 310,°
